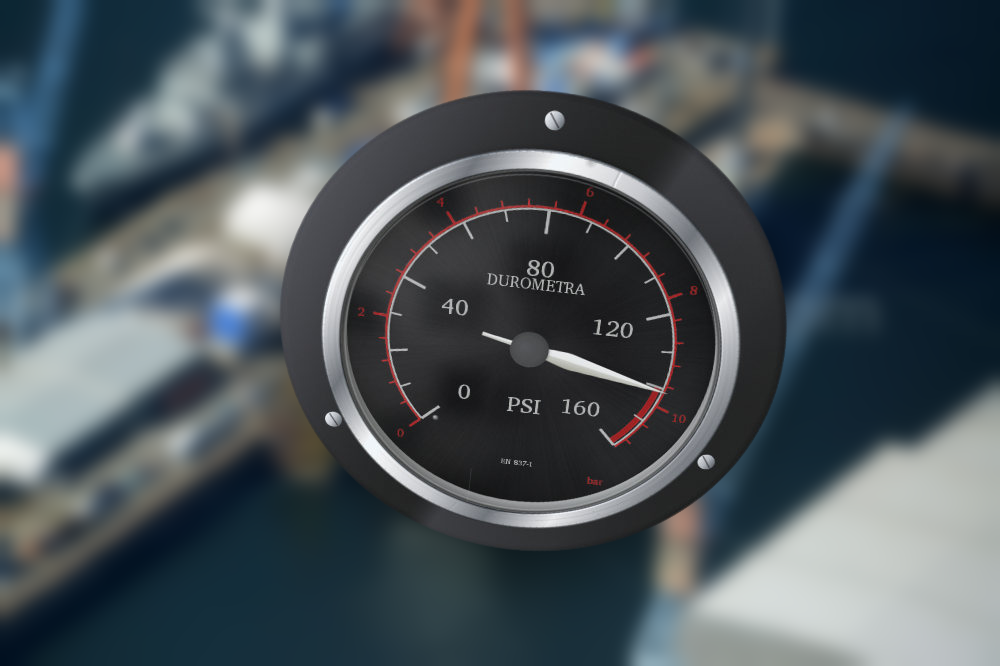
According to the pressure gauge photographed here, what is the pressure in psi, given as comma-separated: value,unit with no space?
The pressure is 140,psi
